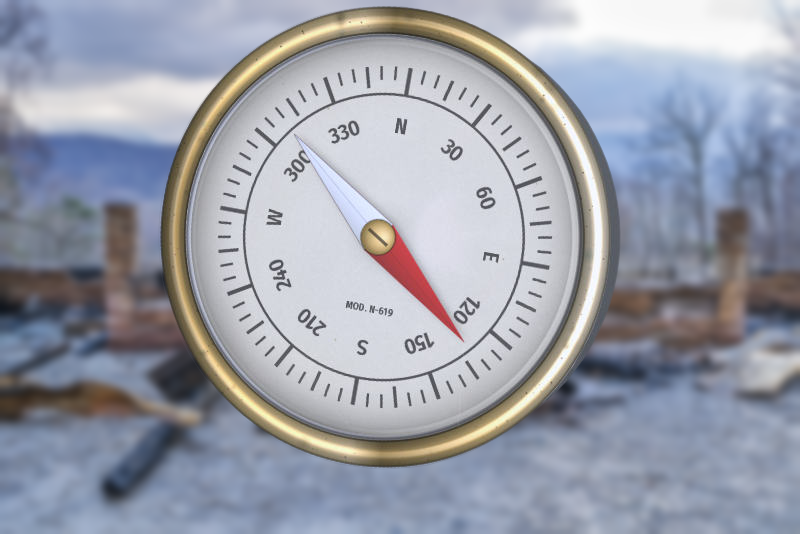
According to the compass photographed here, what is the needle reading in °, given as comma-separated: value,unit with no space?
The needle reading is 130,°
